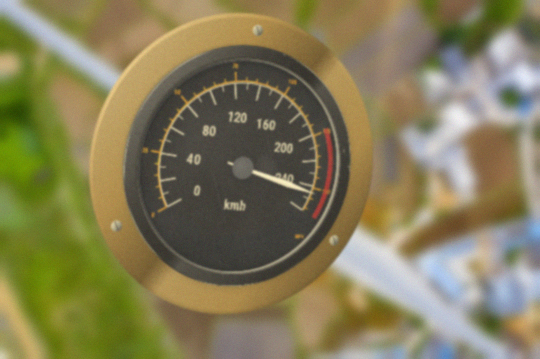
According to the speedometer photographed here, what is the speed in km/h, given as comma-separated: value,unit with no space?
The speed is 245,km/h
